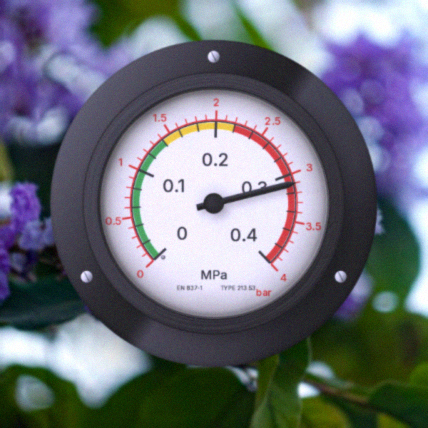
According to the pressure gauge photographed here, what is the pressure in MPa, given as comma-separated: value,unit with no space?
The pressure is 0.31,MPa
